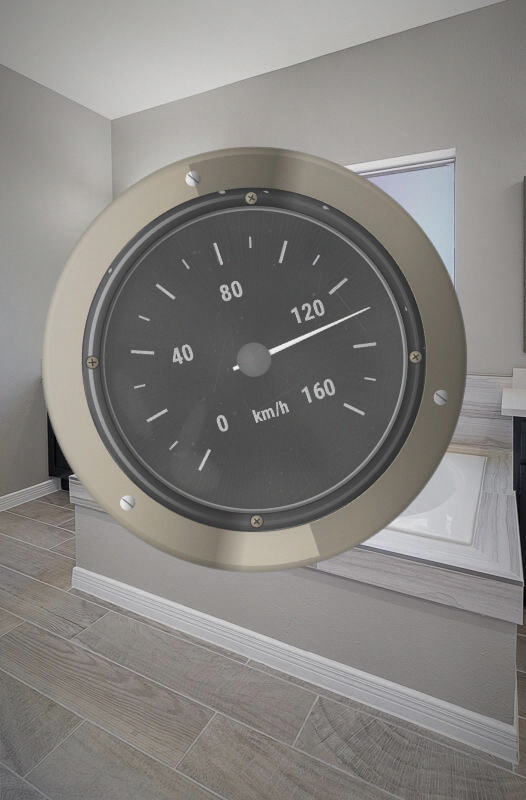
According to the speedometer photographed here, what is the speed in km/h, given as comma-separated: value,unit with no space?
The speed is 130,km/h
